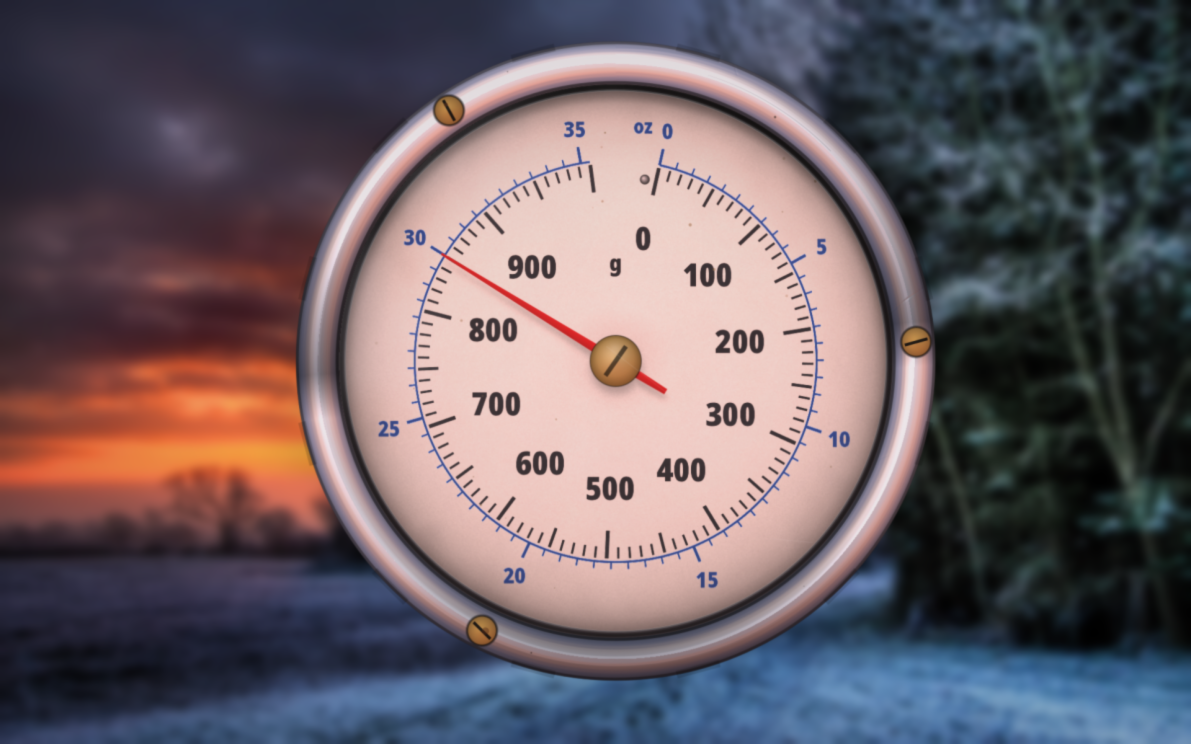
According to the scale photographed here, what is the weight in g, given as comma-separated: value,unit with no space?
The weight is 850,g
